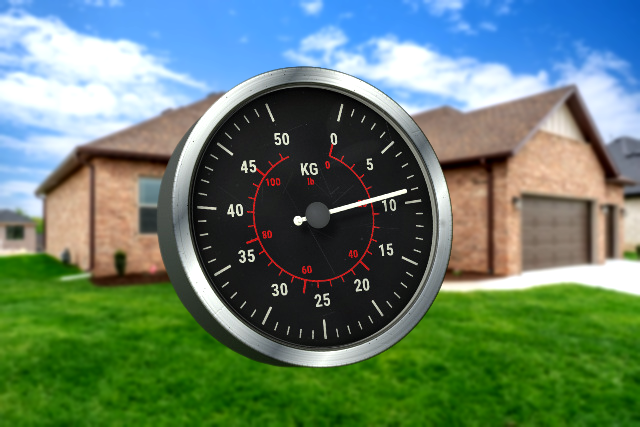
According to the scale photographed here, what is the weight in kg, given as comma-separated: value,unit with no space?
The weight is 9,kg
